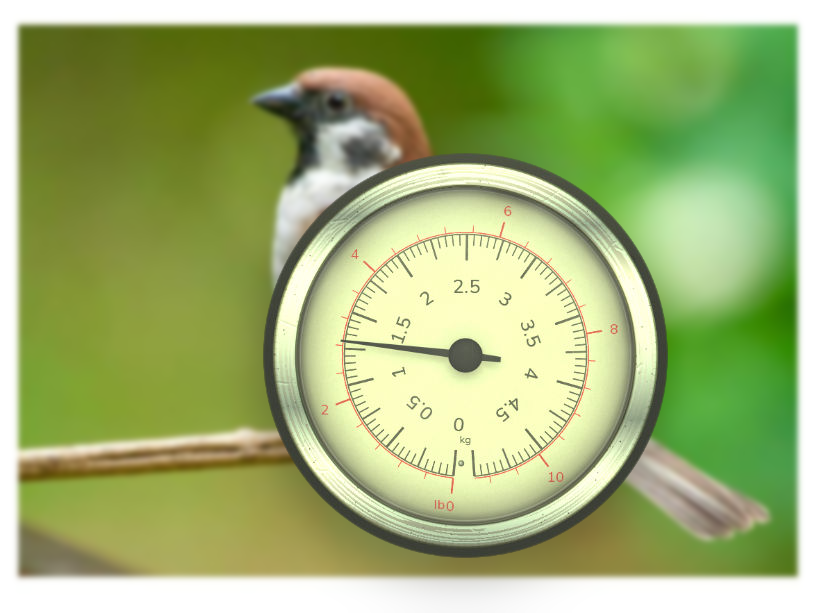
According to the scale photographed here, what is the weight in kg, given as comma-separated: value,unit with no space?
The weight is 1.3,kg
